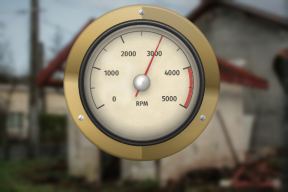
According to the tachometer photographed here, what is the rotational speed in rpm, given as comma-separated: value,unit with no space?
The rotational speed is 3000,rpm
